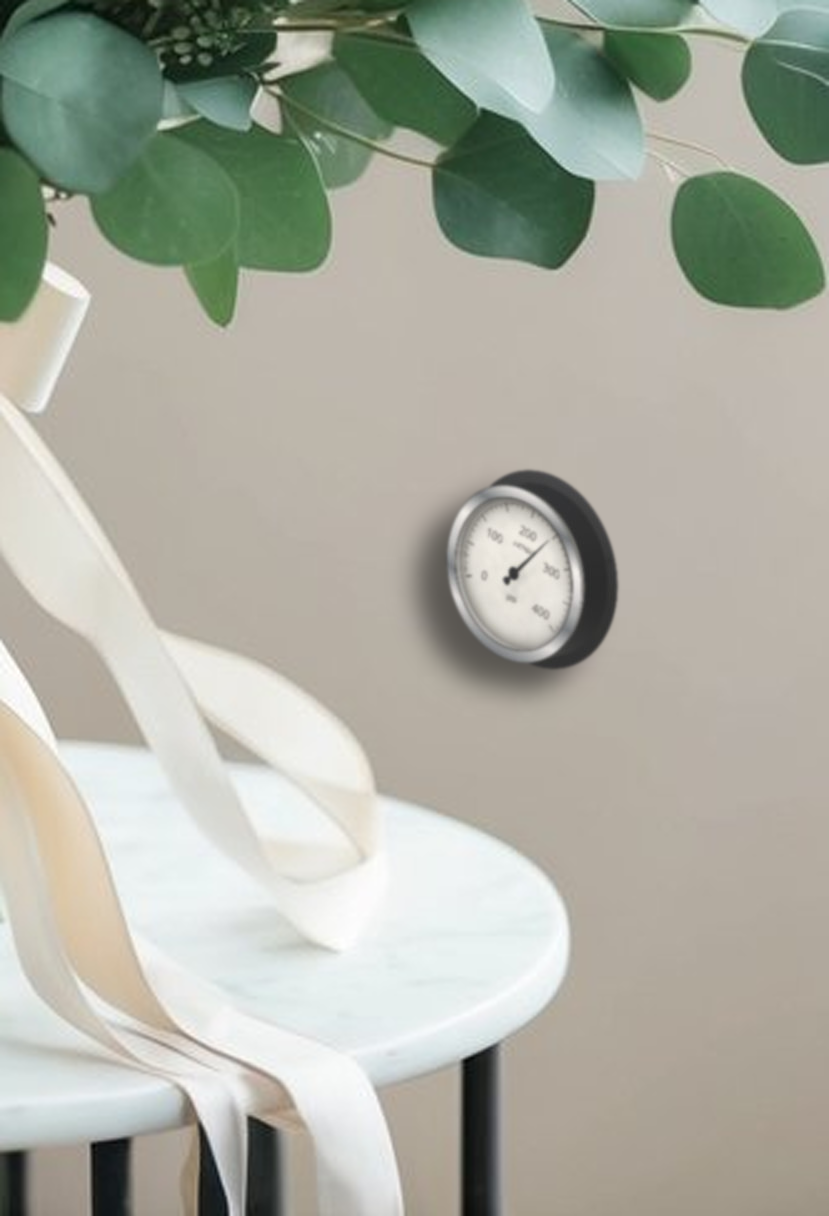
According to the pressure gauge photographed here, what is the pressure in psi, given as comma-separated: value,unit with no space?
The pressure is 250,psi
